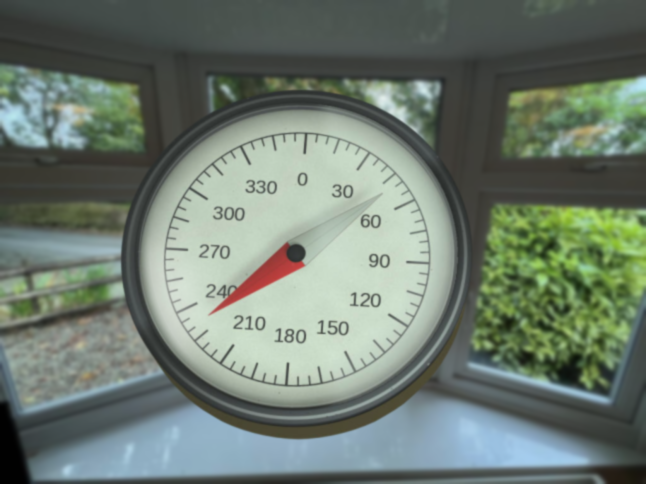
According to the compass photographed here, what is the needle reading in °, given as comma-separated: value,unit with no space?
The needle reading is 230,°
